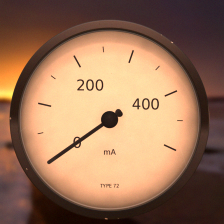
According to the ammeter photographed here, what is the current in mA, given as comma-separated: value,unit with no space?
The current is 0,mA
